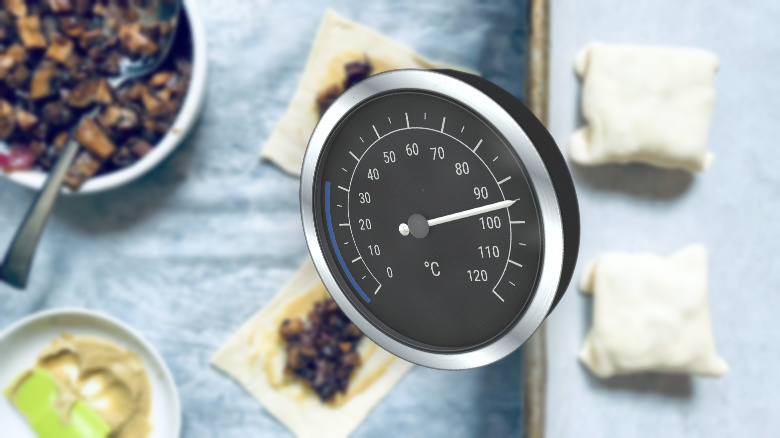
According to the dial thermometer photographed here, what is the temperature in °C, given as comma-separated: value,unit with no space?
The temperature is 95,°C
